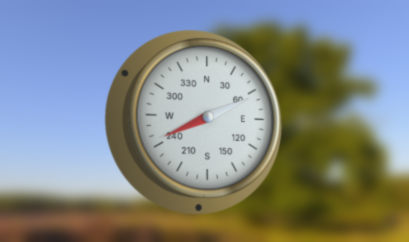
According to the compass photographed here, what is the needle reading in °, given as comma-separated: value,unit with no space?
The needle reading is 245,°
